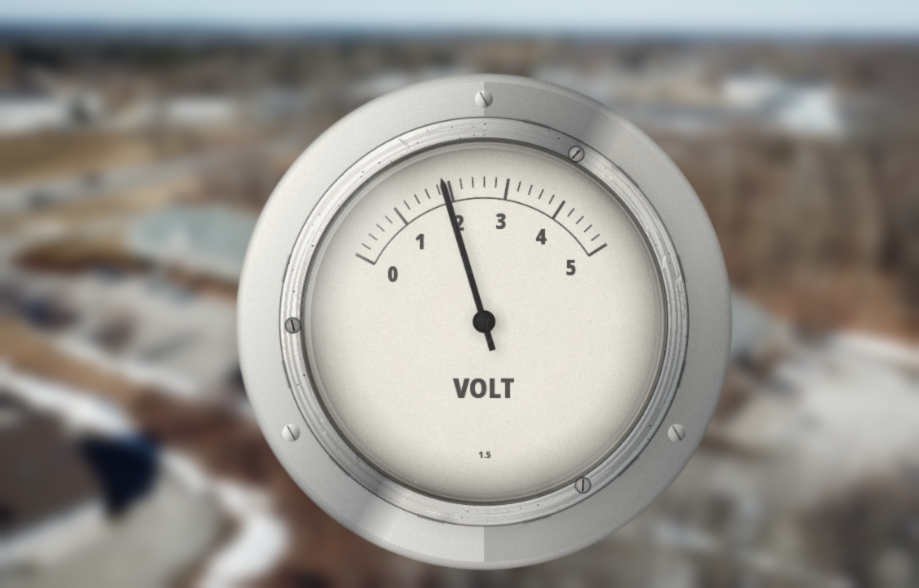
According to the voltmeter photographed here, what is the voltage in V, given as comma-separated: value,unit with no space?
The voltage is 1.9,V
